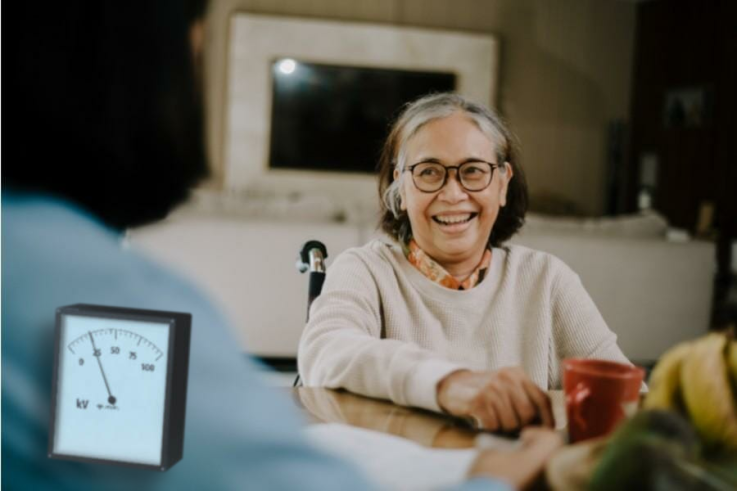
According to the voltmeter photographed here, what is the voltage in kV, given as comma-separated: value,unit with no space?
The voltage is 25,kV
